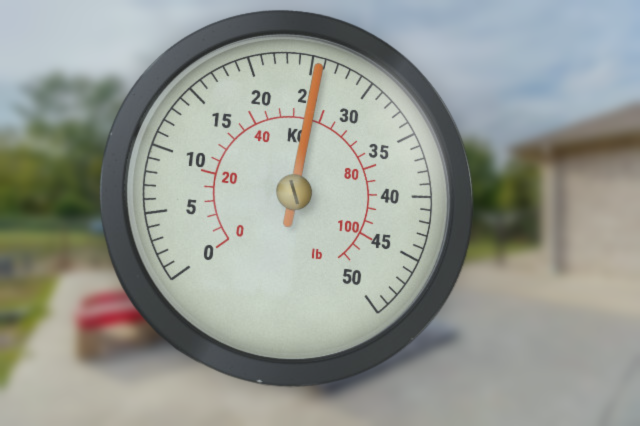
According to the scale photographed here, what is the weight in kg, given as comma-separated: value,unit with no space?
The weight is 25.5,kg
